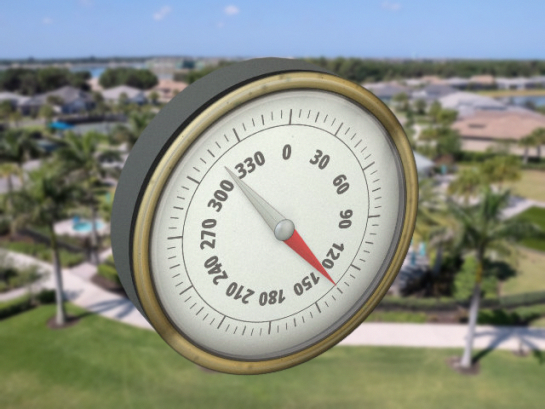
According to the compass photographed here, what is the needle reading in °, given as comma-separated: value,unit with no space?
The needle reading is 135,°
